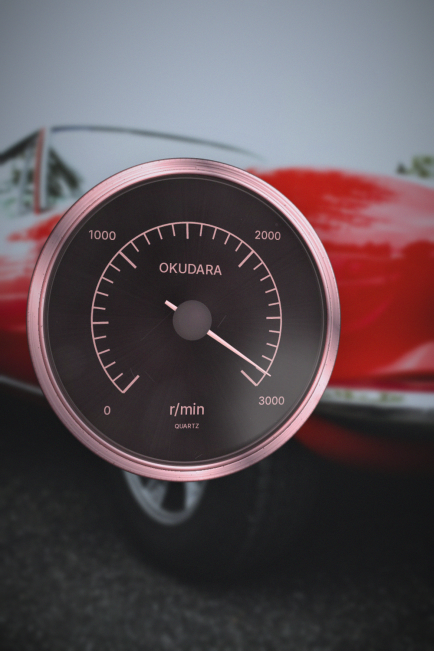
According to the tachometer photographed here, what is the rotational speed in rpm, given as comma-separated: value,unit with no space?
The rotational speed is 2900,rpm
